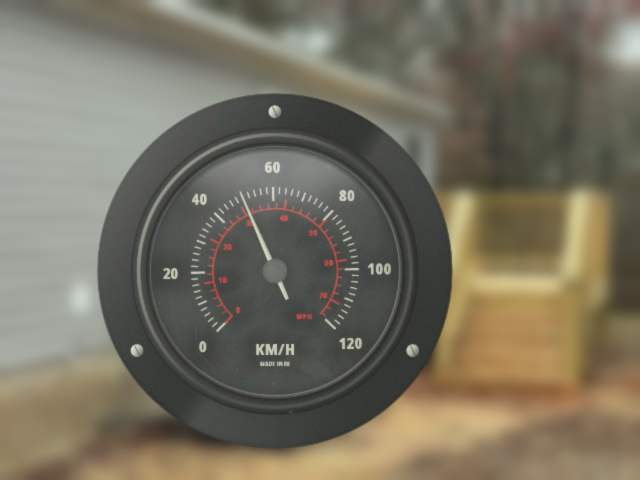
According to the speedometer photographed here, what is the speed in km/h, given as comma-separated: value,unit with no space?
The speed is 50,km/h
